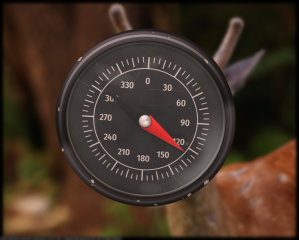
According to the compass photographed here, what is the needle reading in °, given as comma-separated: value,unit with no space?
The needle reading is 125,°
